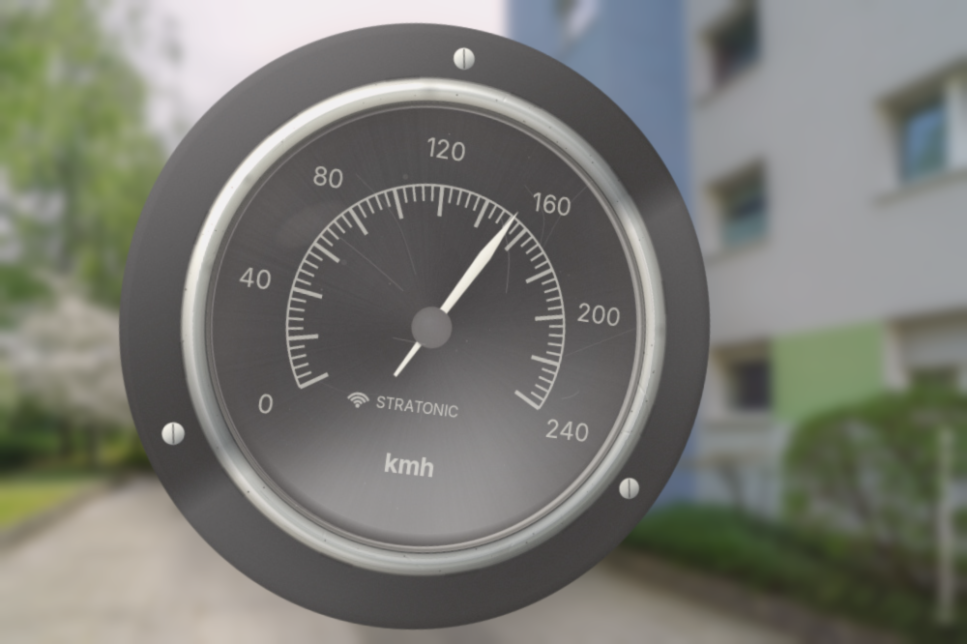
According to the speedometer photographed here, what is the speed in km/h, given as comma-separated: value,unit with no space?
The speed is 152,km/h
